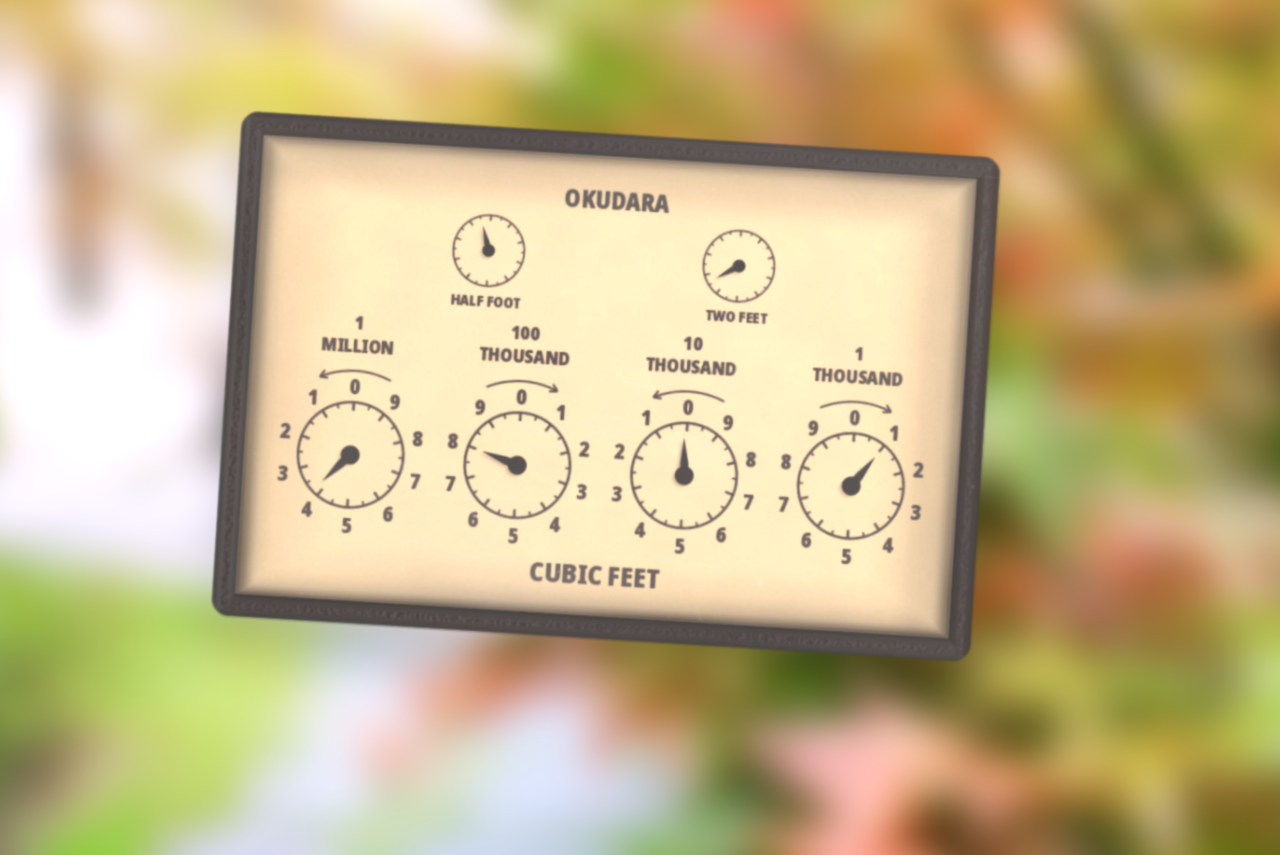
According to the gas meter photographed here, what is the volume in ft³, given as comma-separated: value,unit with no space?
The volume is 380100,ft³
